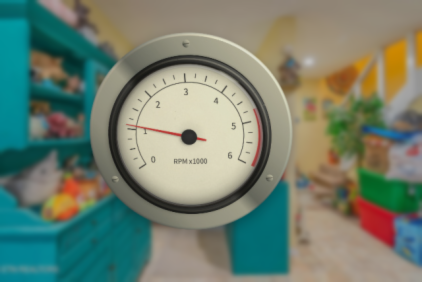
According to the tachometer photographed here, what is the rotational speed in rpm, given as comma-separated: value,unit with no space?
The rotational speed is 1125,rpm
